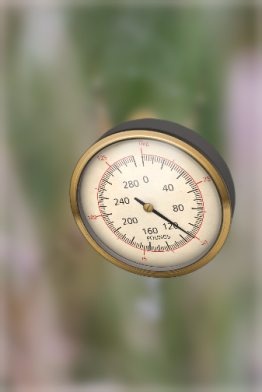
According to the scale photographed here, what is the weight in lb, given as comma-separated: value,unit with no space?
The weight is 110,lb
